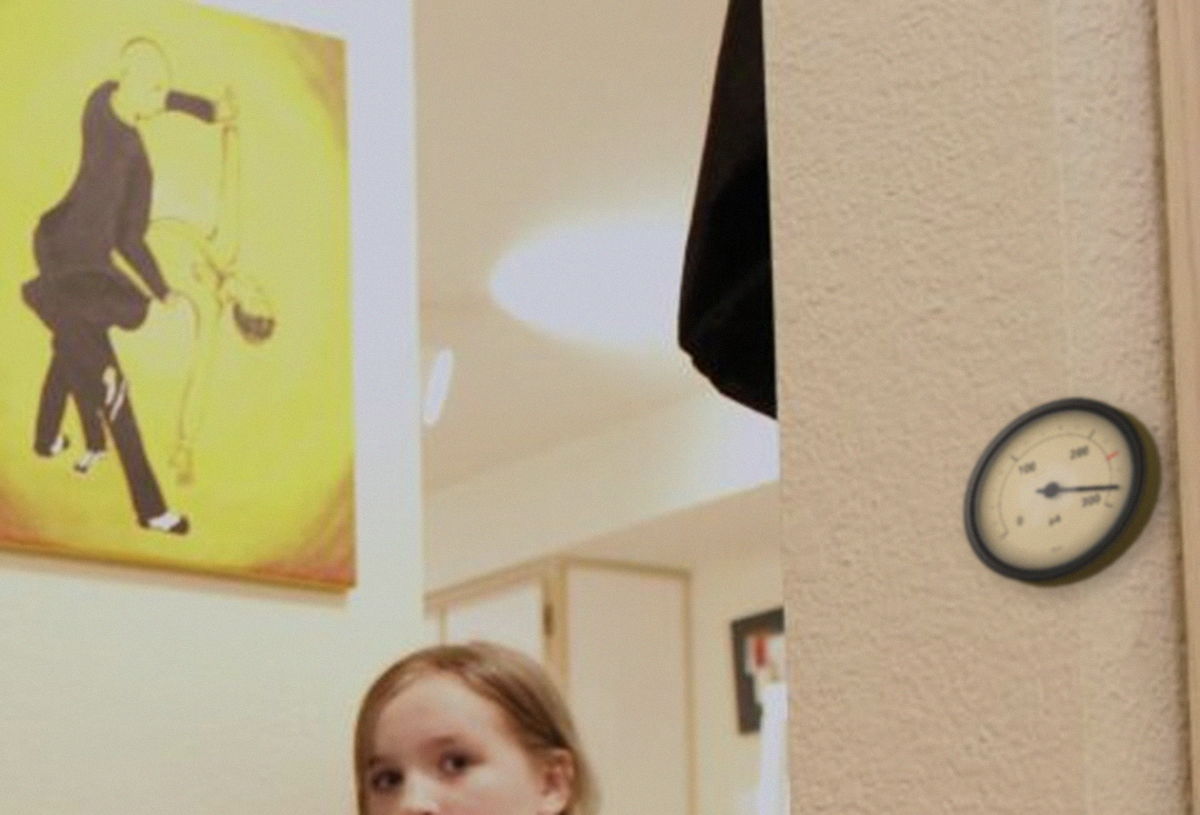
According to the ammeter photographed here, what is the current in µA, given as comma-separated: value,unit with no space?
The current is 280,µA
